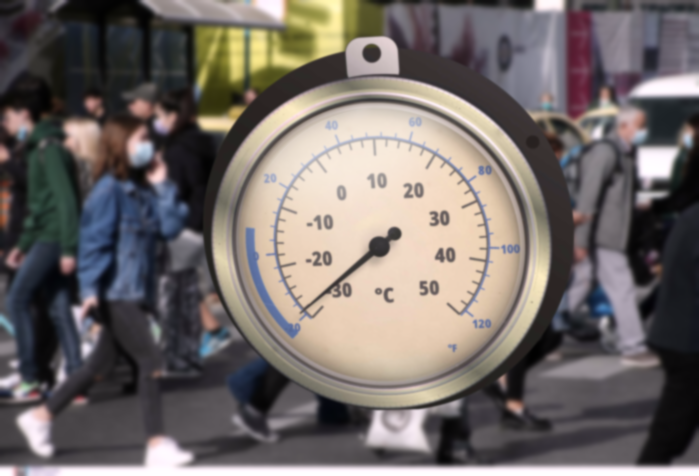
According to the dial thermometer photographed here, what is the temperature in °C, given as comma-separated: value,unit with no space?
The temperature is -28,°C
